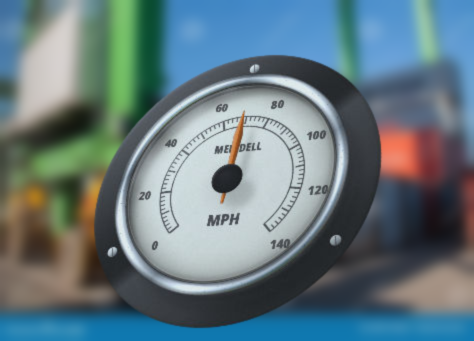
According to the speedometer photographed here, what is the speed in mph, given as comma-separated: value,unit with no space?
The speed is 70,mph
